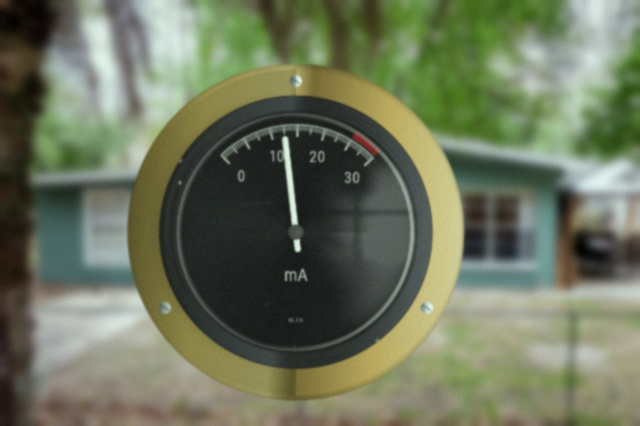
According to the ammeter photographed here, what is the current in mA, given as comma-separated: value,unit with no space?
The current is 12.5,mA
